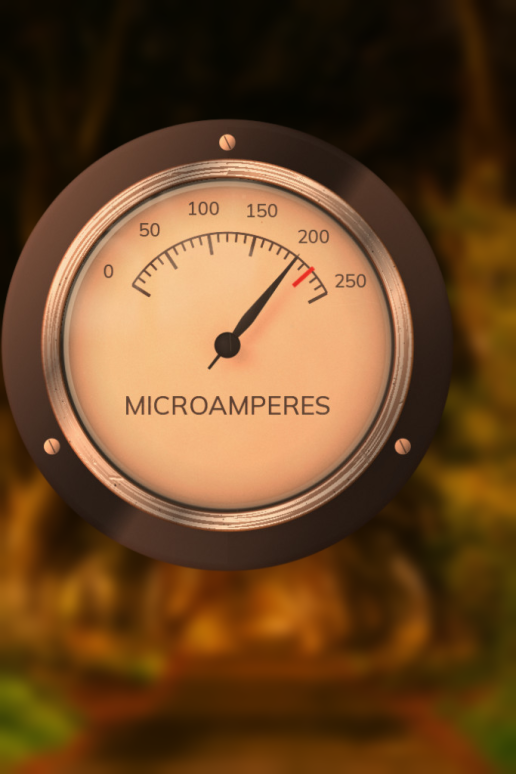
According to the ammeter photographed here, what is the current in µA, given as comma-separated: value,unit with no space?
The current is 200,µA
